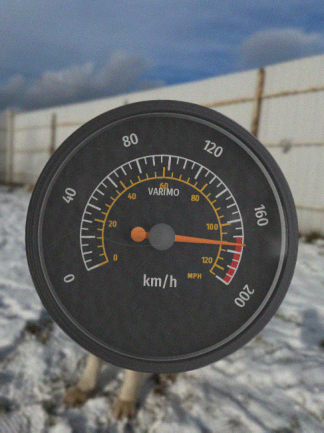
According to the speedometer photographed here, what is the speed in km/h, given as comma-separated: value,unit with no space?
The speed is 175,km/h
